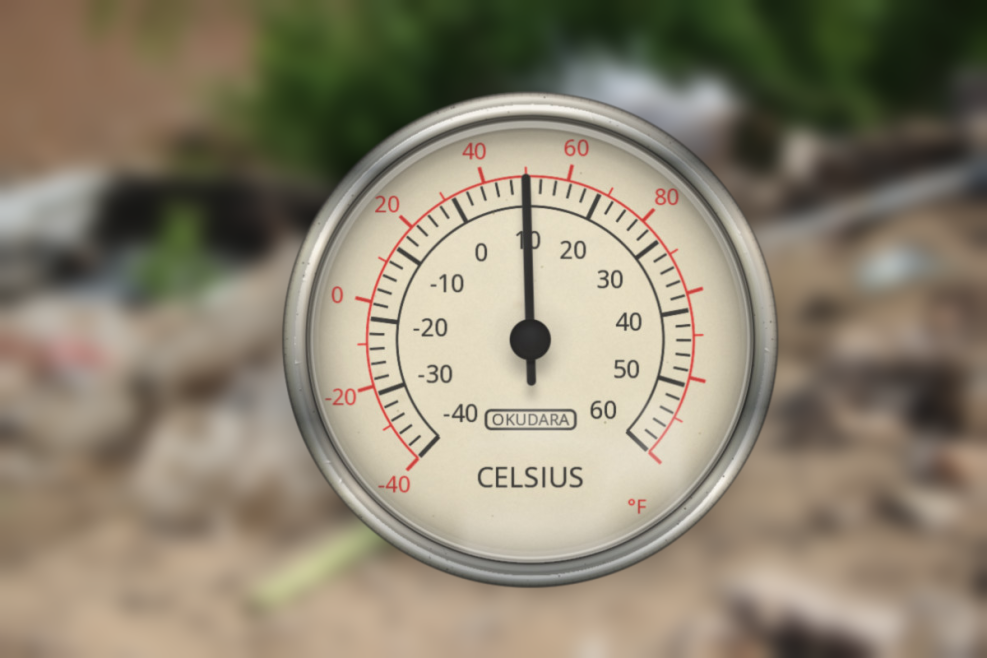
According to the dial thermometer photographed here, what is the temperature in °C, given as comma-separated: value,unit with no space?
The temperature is 10,°C
